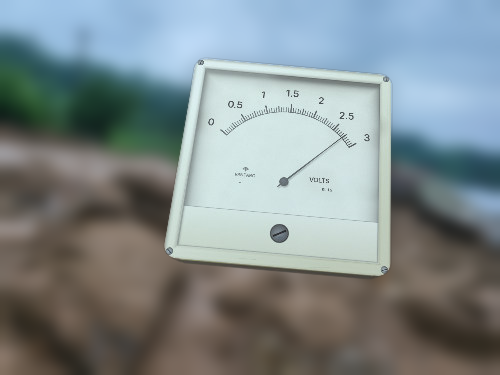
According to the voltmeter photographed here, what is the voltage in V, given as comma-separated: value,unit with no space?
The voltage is 2.75,V
